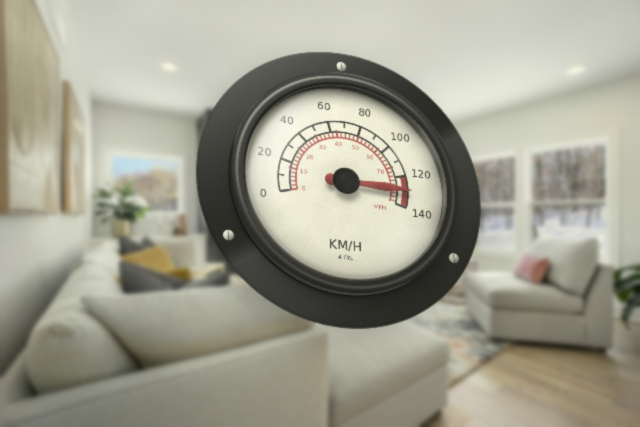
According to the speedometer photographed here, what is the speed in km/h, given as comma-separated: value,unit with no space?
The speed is 130,km/h
